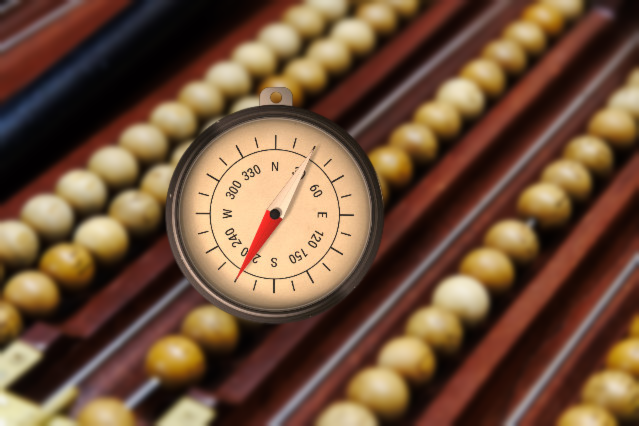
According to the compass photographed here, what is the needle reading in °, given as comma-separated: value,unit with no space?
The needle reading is 210,°
